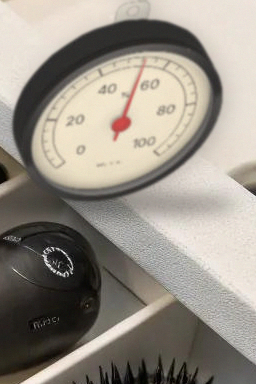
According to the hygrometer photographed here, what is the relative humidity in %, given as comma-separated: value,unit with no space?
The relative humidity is 52,%
